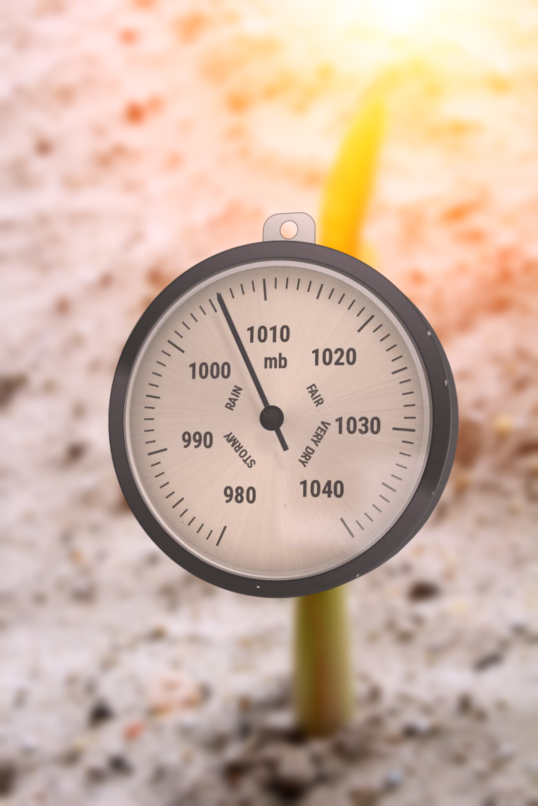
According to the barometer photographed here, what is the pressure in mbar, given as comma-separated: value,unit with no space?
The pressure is 1006,mbar
